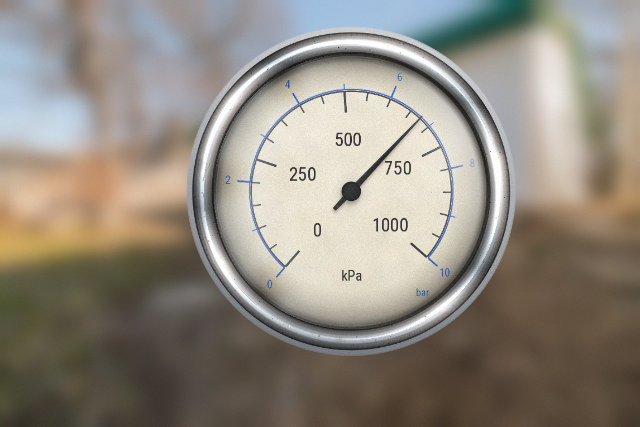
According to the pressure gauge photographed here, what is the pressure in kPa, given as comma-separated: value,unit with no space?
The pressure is 675,kPa
